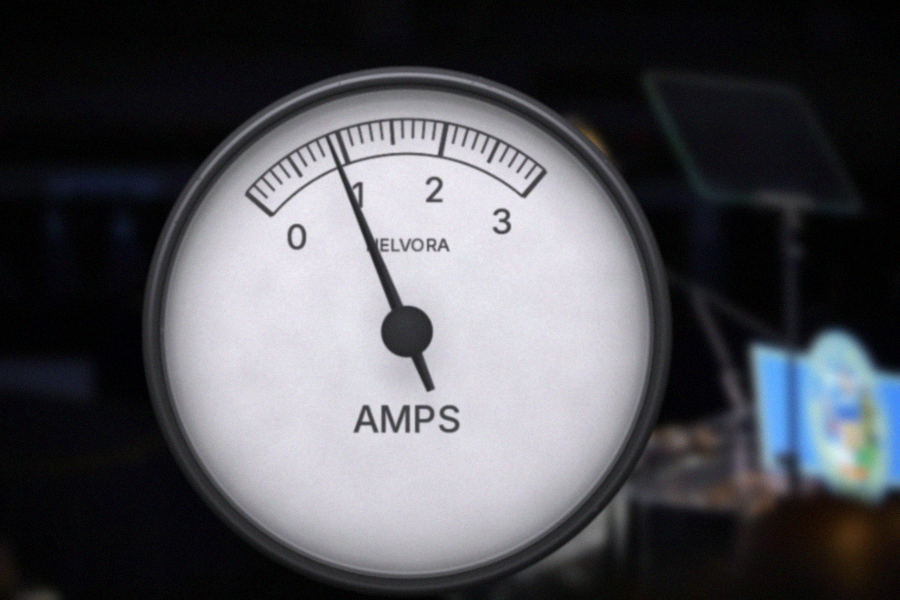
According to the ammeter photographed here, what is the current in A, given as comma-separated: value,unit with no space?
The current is 0.9,A
